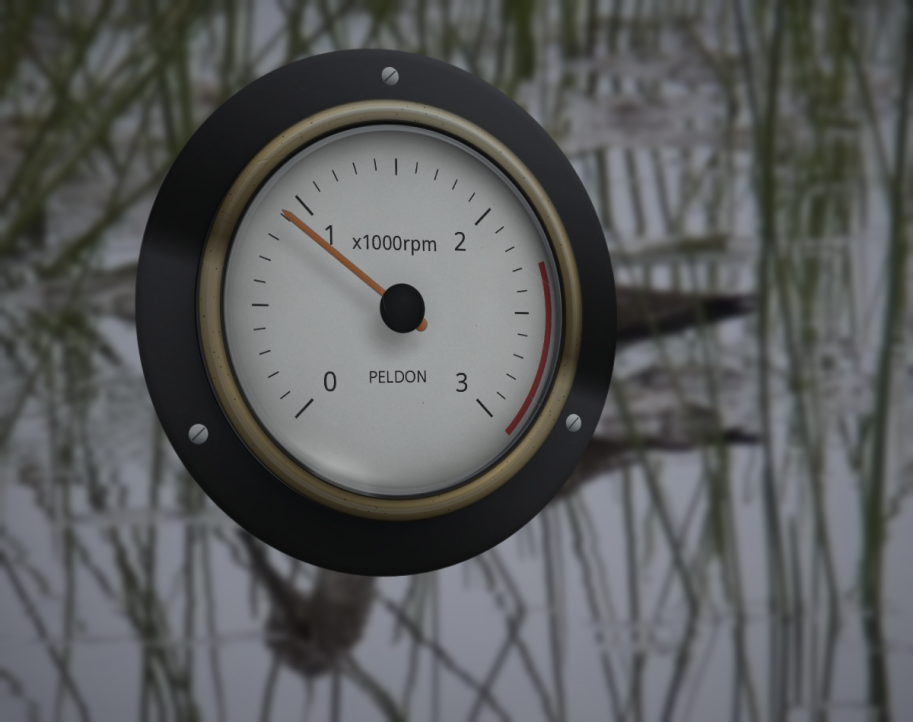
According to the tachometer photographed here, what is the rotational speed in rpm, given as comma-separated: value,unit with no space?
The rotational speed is 900,rpm
